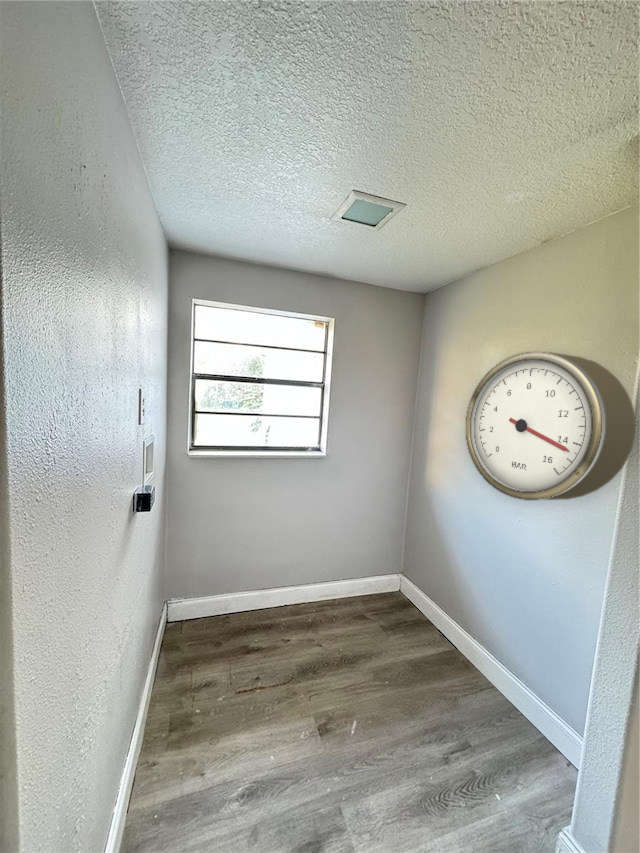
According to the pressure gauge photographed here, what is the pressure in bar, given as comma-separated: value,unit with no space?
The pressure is 14.5,bar
